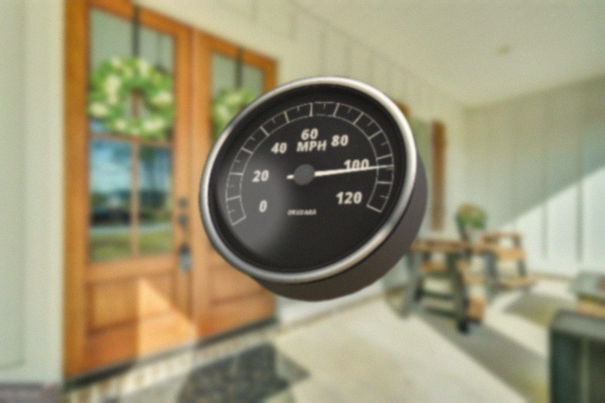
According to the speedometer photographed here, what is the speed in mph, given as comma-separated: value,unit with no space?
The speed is 105,mph
